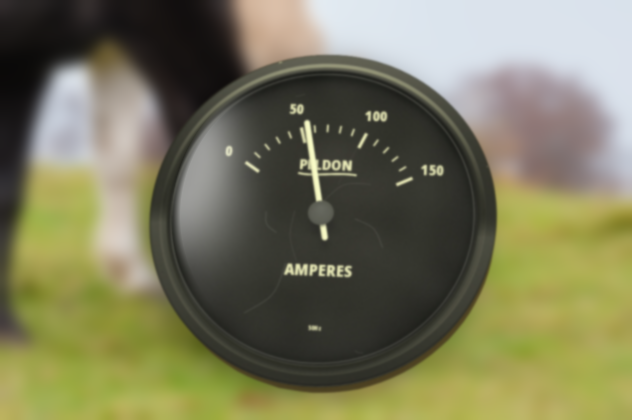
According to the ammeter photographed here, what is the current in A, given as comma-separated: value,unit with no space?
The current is 55,A
